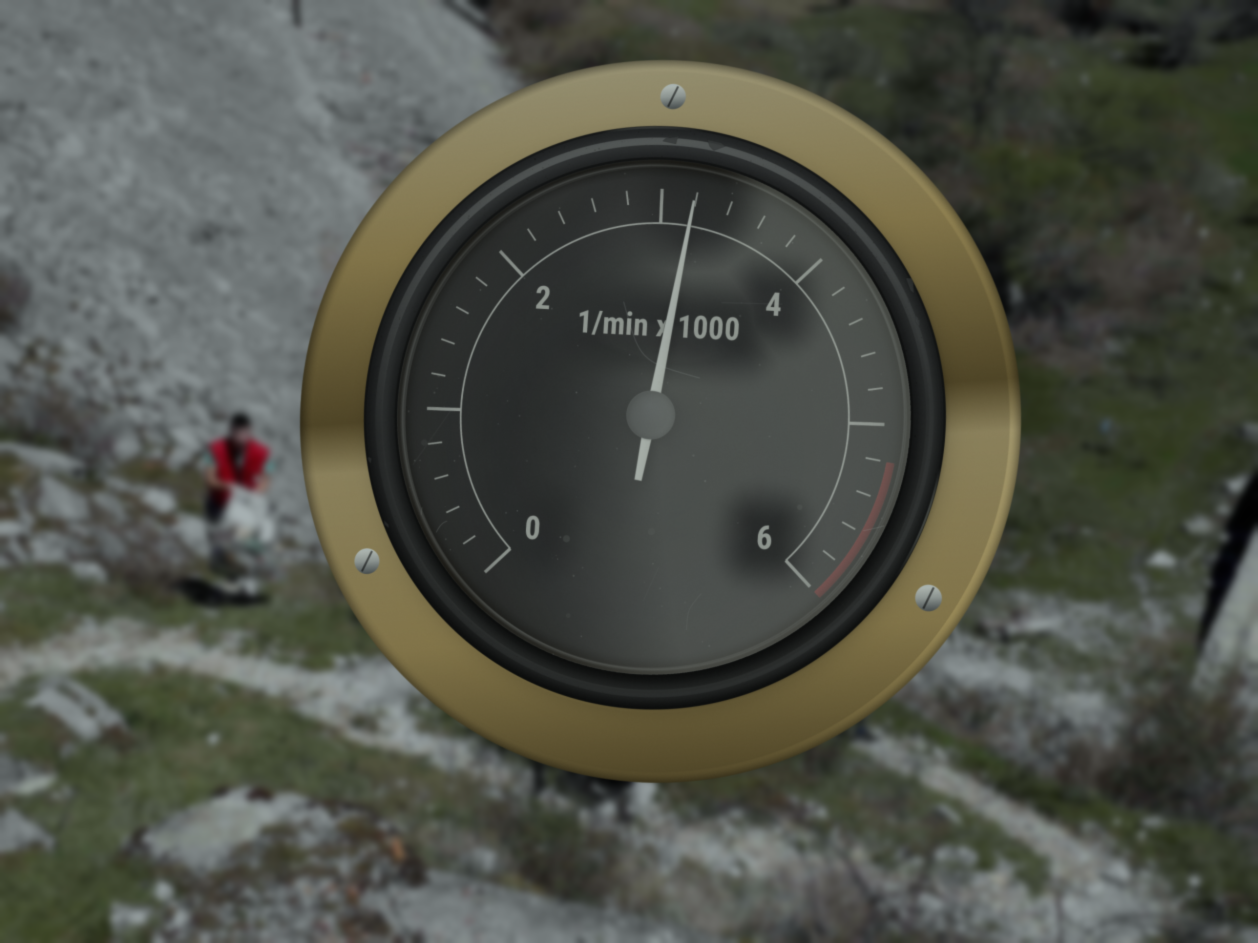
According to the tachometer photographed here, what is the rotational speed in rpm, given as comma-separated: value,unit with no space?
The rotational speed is 3200,rpm
